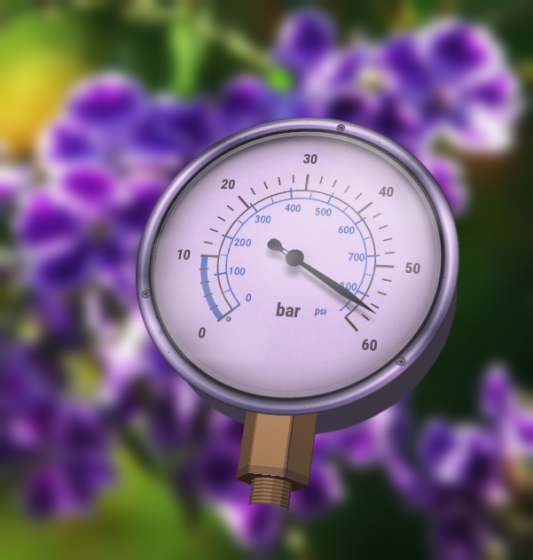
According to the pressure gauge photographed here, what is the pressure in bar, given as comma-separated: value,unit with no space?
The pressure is 57,bar
